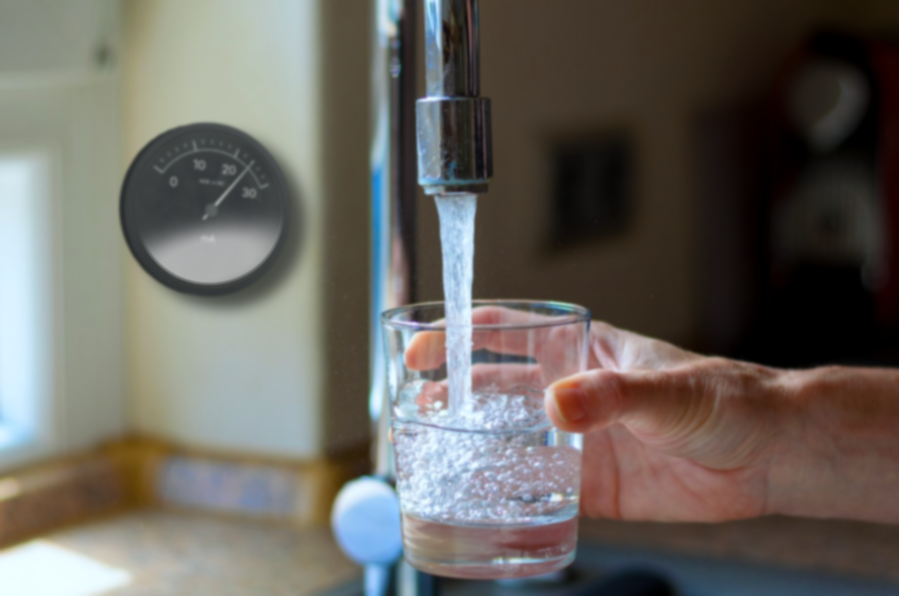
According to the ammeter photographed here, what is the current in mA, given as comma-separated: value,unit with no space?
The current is 24,mA
